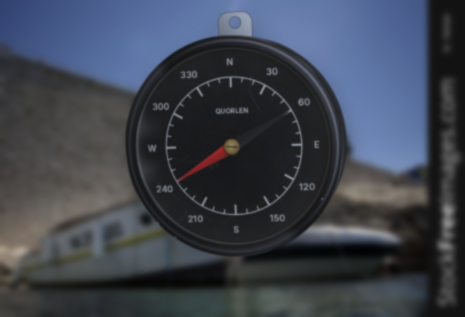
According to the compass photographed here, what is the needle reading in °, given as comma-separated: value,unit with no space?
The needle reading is 240,°
